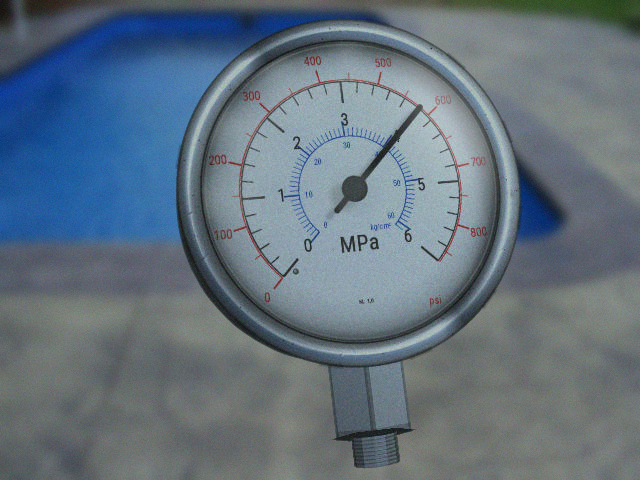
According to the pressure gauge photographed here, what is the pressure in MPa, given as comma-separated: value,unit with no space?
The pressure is 4,MPa
